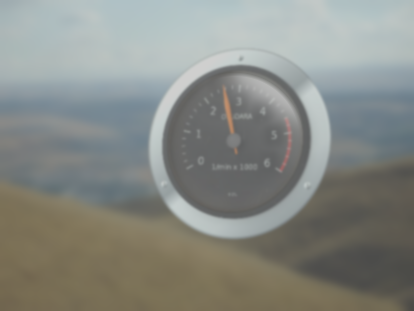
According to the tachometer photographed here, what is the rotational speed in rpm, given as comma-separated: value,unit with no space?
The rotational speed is 2600,rpm
